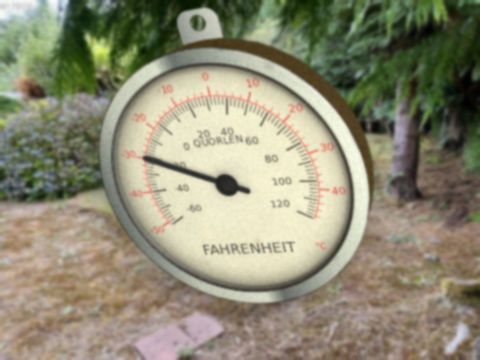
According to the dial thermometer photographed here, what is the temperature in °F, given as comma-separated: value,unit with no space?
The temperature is -20,°F
